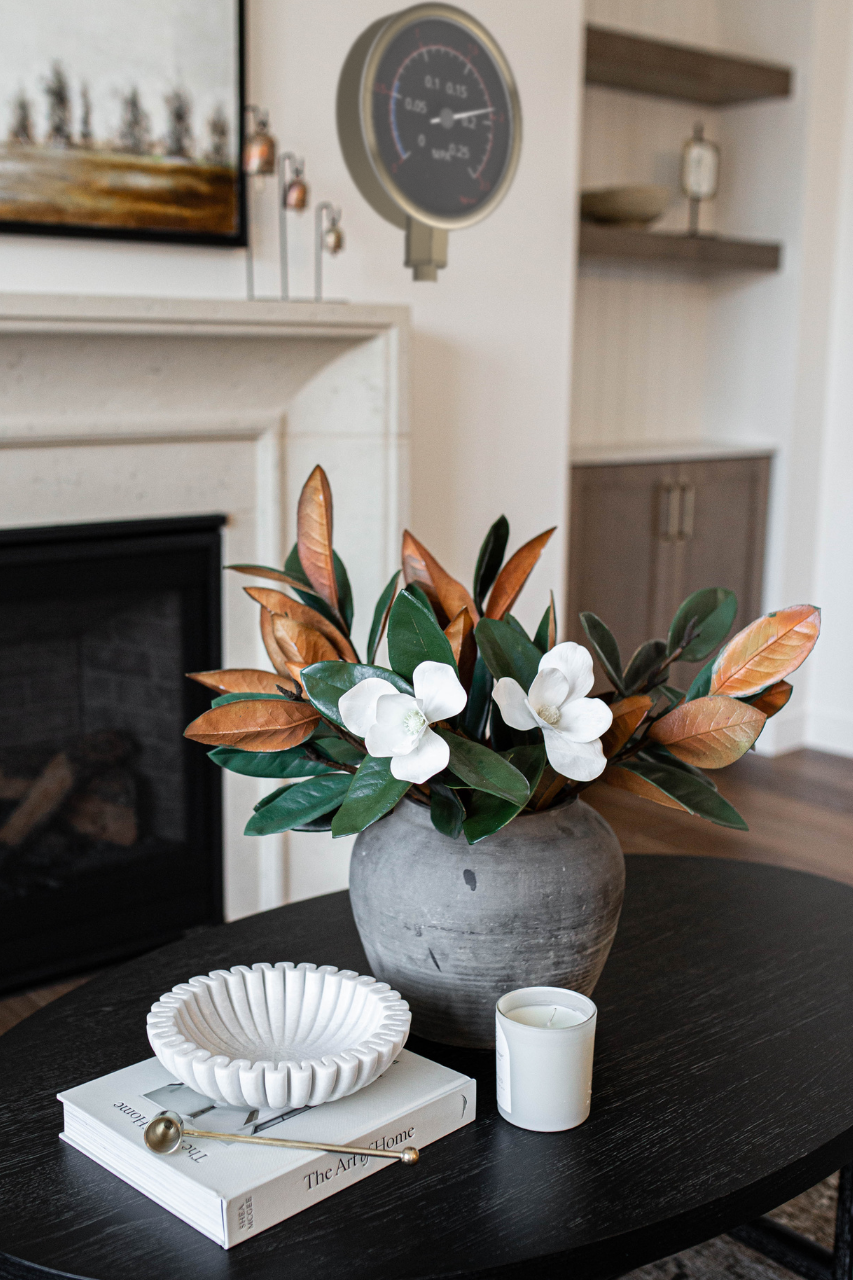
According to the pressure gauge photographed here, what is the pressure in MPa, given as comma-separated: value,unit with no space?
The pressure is 0.19,MPa
